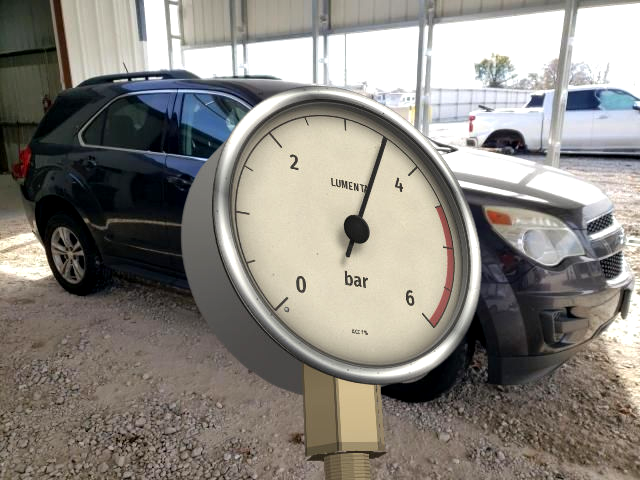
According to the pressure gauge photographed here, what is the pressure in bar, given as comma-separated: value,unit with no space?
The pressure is 3.5,bar
